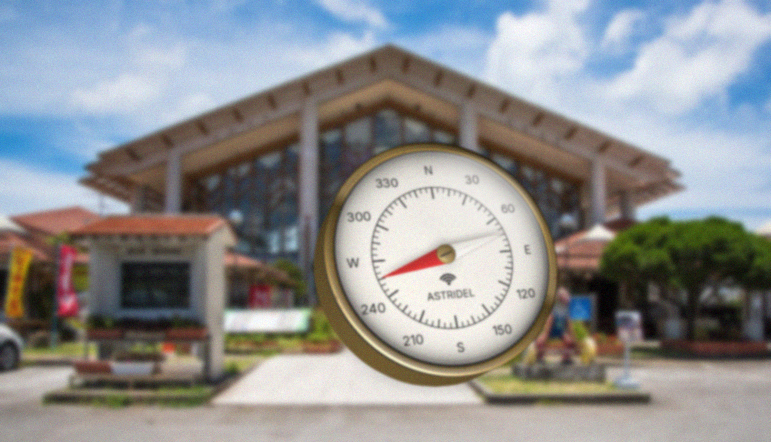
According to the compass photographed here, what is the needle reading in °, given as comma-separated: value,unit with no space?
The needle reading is 255,°
